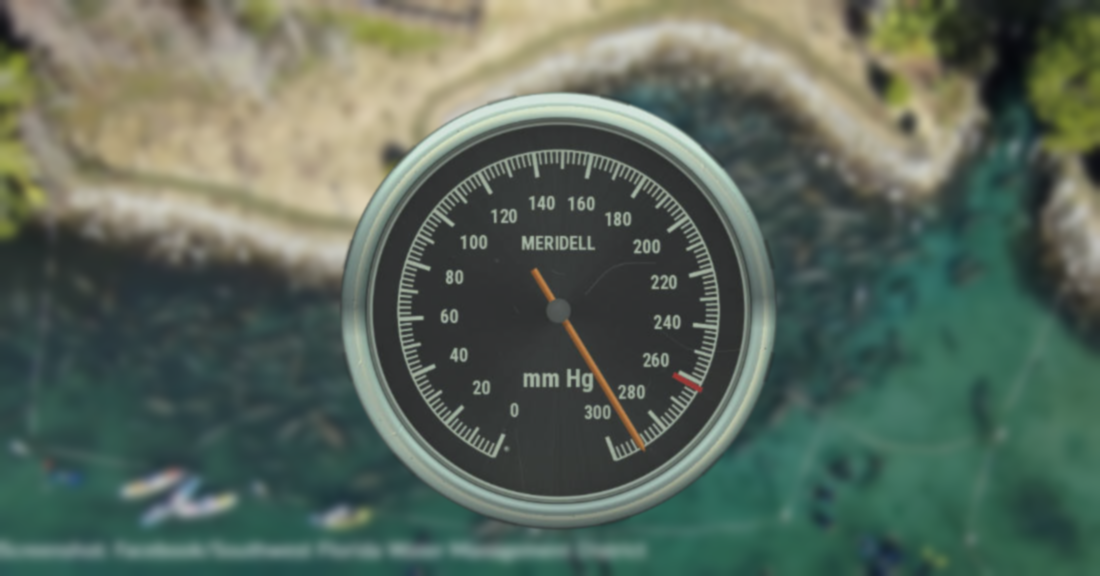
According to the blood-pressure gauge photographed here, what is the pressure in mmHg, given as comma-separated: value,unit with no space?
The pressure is 290,mmHg
